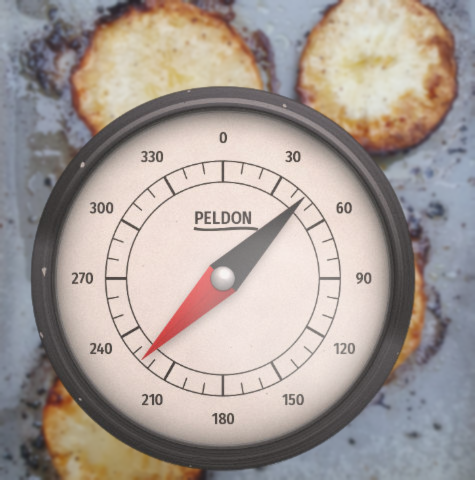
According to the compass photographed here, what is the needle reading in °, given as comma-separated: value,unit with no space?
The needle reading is 225,°
